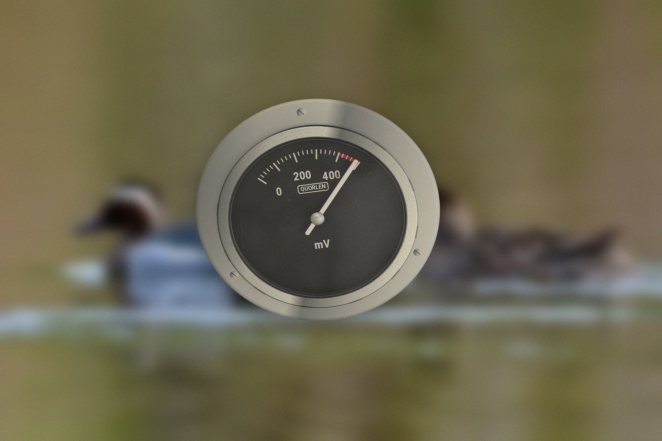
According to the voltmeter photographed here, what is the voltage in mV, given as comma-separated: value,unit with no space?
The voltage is 480,mV
